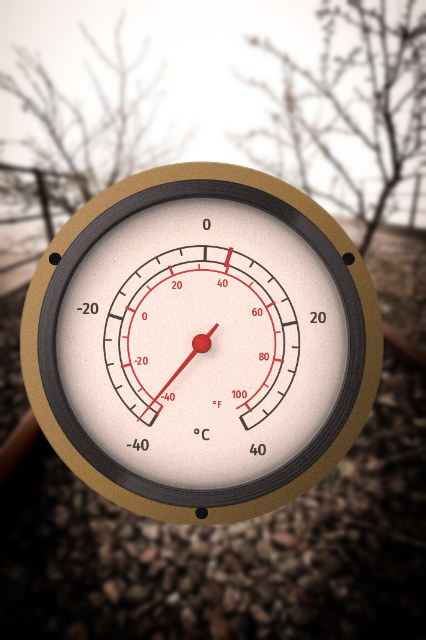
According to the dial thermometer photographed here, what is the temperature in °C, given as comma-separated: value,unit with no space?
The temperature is -38,°C
